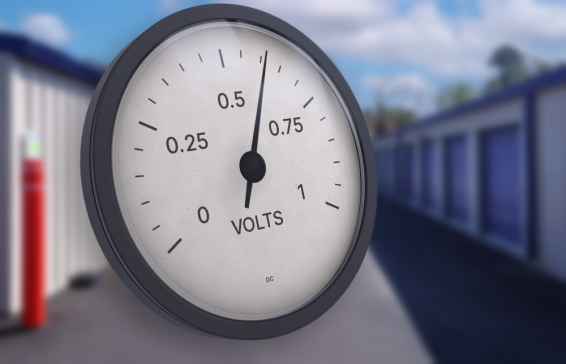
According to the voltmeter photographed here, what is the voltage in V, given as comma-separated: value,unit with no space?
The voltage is 0.6,V
